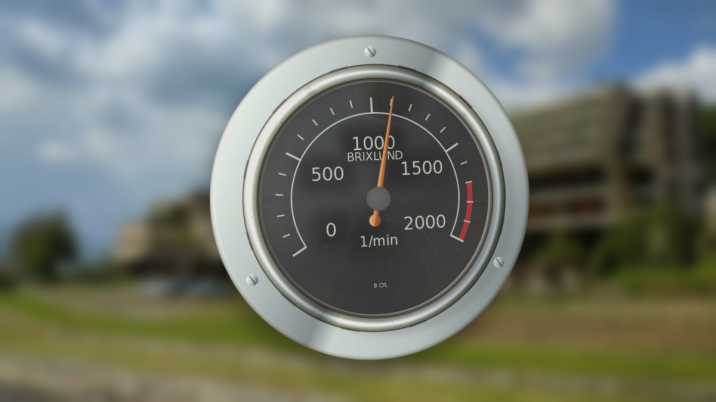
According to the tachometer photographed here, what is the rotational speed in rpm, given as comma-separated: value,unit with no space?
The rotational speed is 1100,rpm
